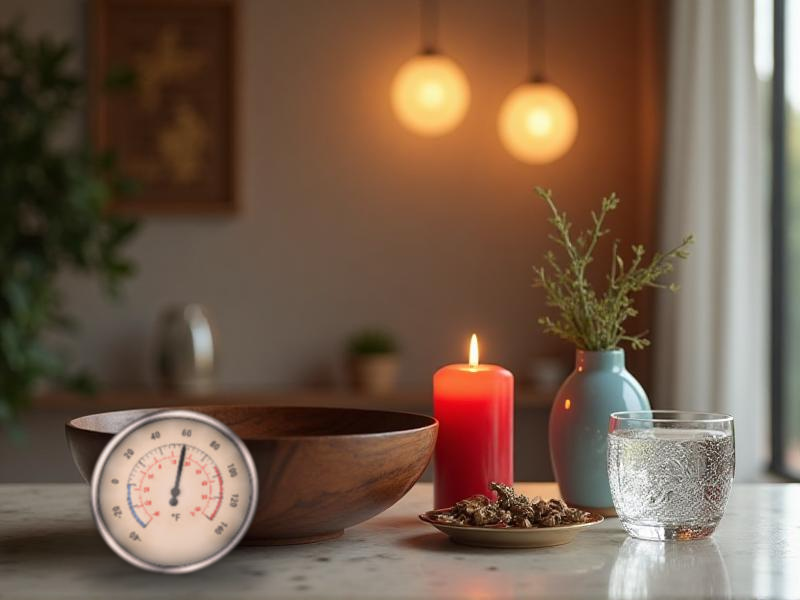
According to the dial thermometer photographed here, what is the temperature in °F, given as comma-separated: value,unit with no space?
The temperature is 60,°F
